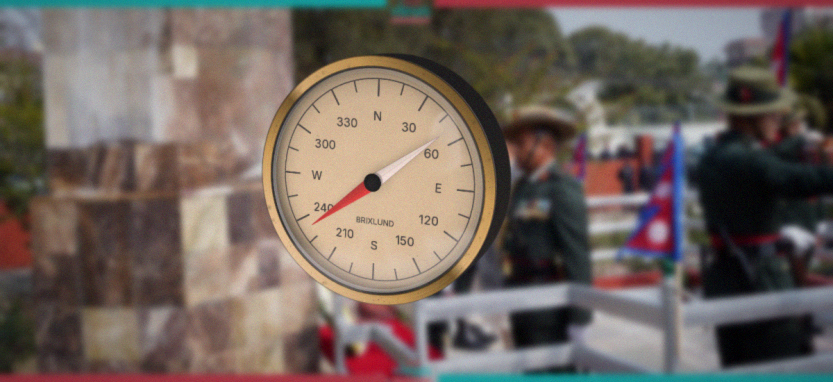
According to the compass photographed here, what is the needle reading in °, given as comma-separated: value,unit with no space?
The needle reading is 232.5,°
